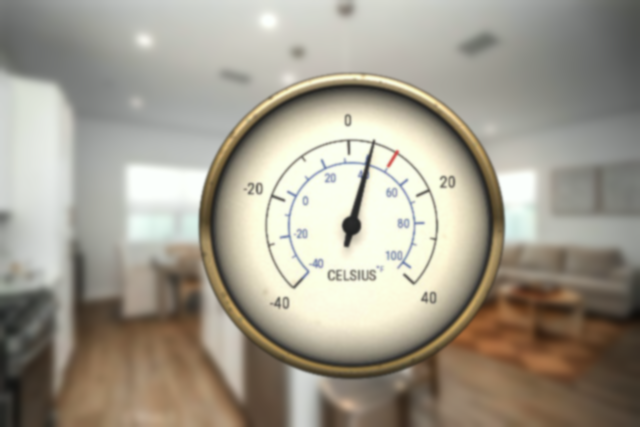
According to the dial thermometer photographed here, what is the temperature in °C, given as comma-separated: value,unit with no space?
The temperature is 5,°C
